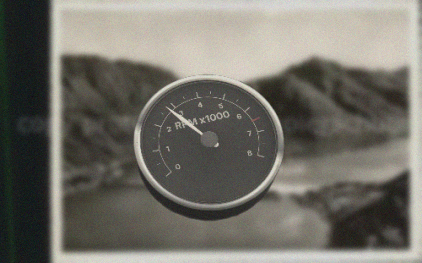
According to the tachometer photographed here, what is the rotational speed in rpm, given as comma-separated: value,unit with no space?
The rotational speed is 2750,rpm
